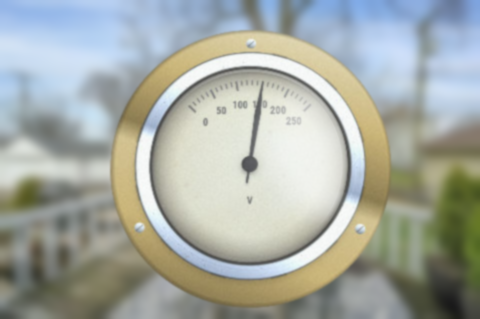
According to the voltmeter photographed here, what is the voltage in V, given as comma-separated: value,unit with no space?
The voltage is 150,V
